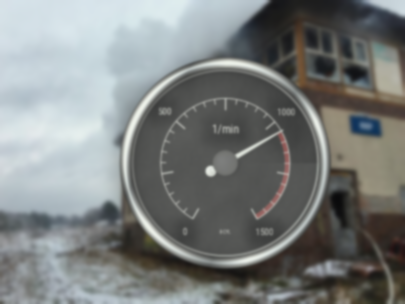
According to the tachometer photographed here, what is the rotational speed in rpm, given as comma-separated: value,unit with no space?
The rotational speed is 1050,rpm
